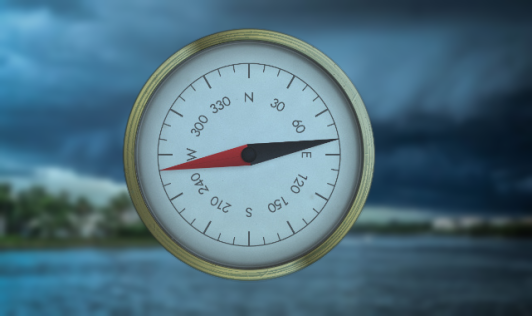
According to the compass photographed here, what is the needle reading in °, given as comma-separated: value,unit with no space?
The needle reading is 260,°
